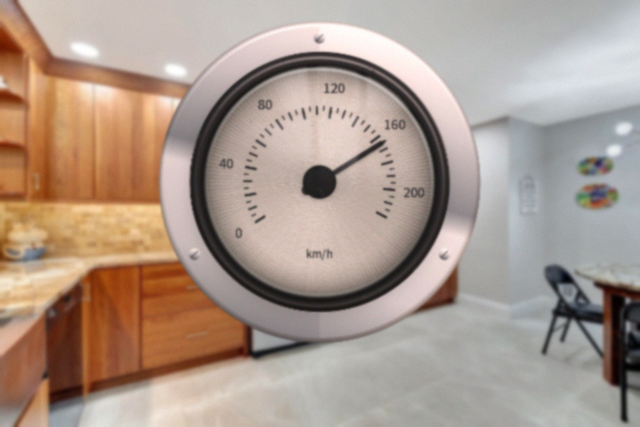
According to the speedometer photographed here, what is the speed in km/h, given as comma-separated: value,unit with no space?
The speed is 165,km/h
